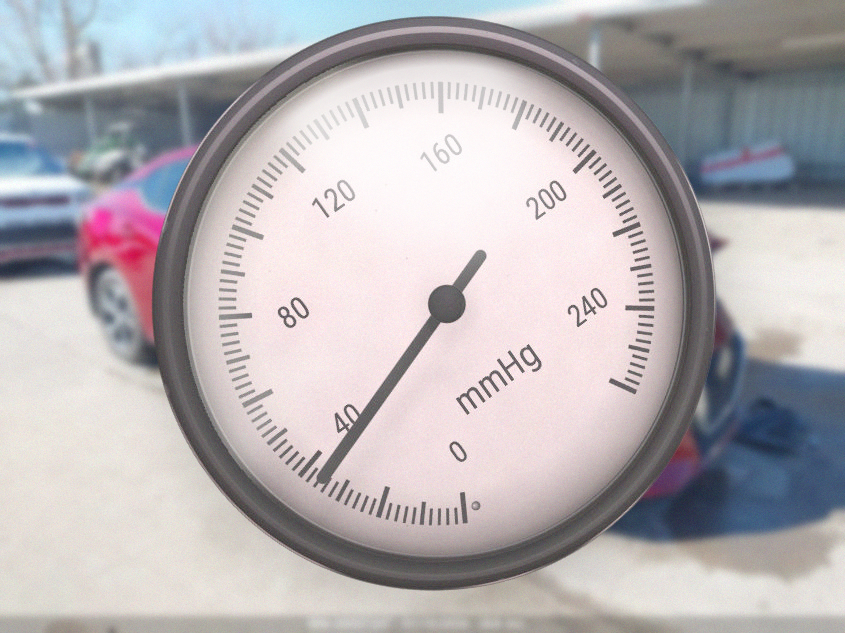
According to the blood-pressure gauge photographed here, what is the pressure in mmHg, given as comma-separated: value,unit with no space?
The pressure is 36,mmHg
